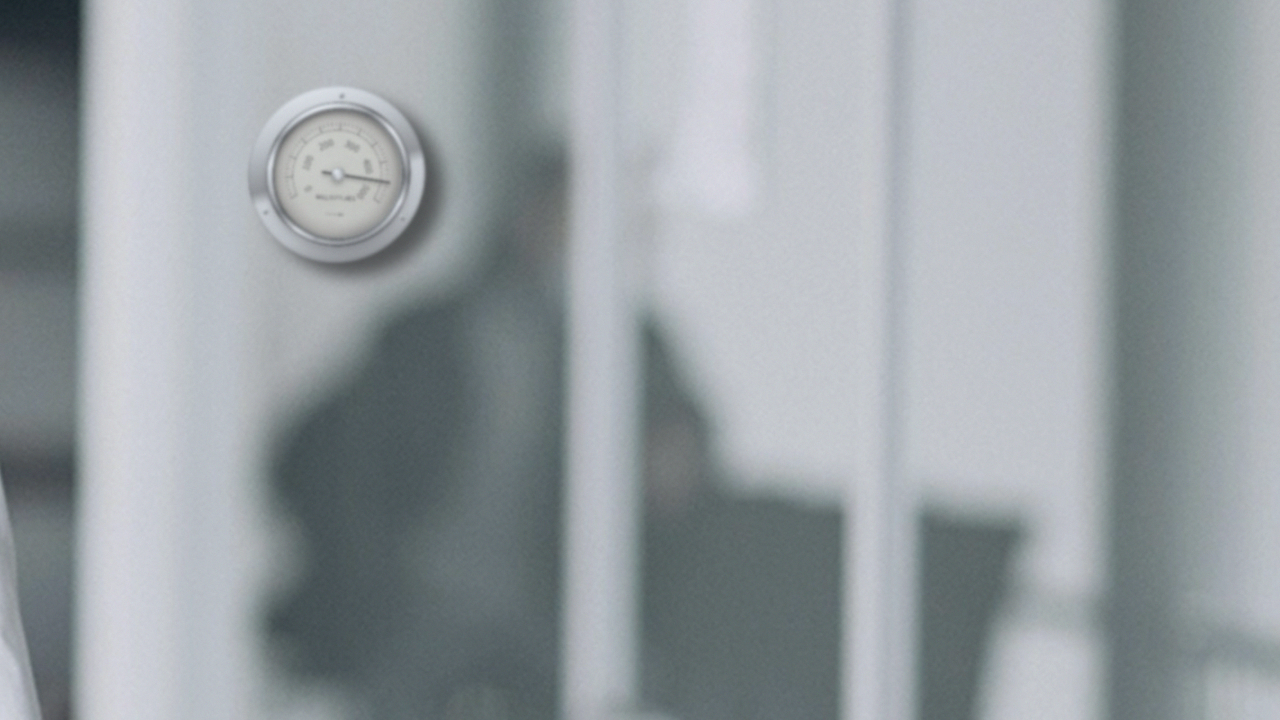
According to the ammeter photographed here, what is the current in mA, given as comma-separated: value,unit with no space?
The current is 450,mA
